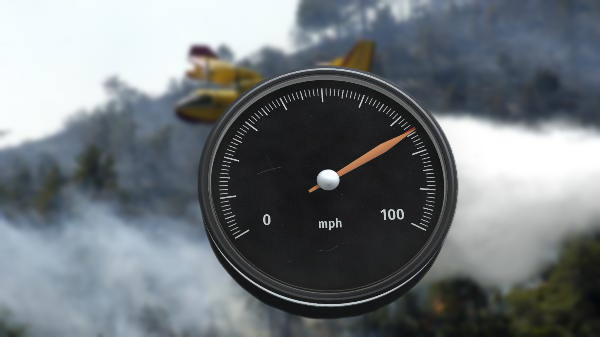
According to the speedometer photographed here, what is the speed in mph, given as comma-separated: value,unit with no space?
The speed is 75,mph
